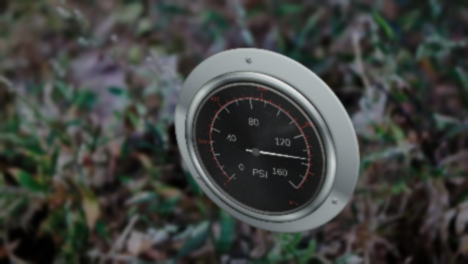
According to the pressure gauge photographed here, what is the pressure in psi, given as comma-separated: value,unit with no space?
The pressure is 135,psi
